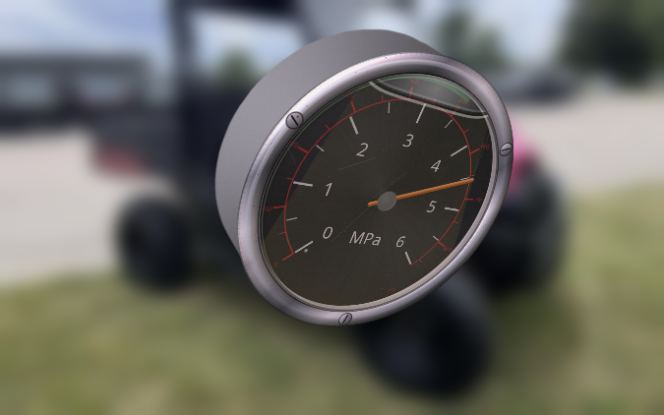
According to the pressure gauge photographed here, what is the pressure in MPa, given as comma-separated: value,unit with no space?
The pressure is 4.5,MPa
